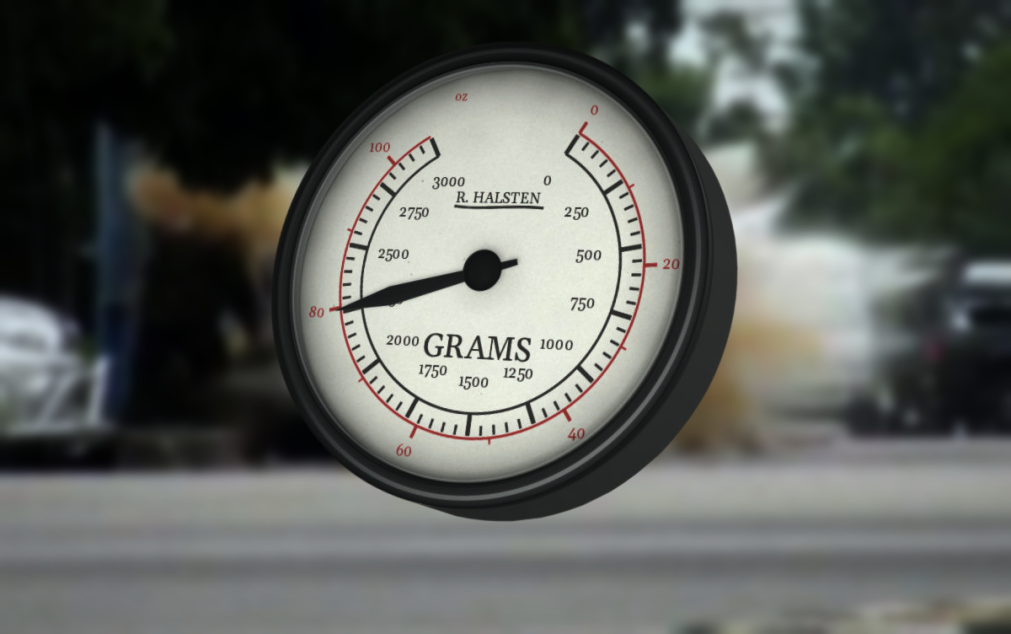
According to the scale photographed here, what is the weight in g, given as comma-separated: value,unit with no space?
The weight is 2250,g
